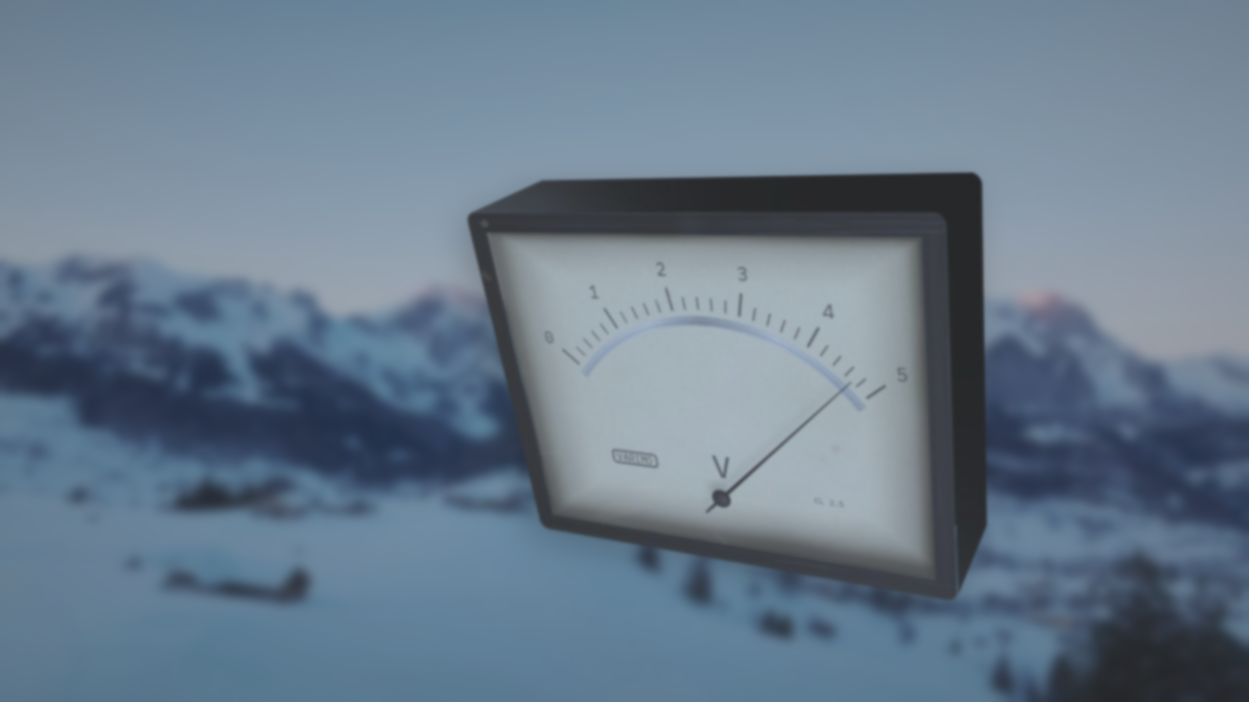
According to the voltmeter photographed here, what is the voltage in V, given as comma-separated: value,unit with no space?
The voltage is 4.7,V
